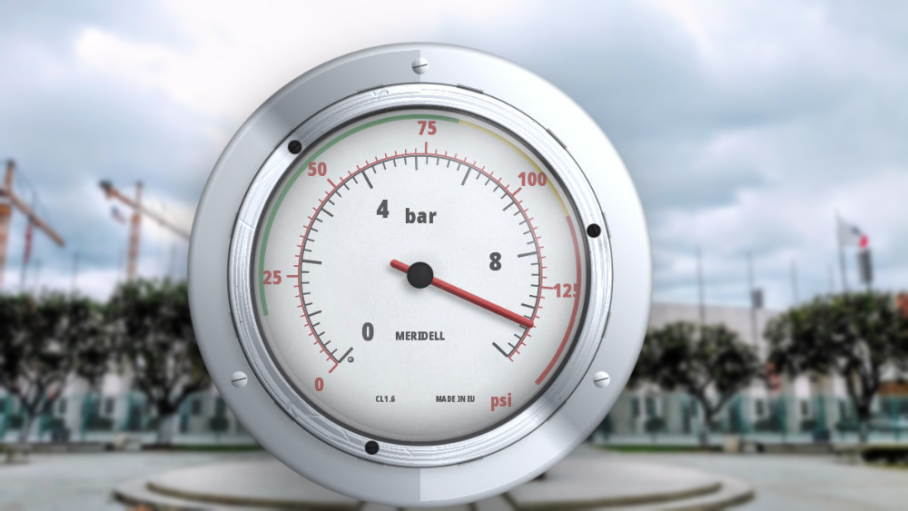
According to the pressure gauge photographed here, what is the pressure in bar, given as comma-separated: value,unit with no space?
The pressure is 9.3,bar
